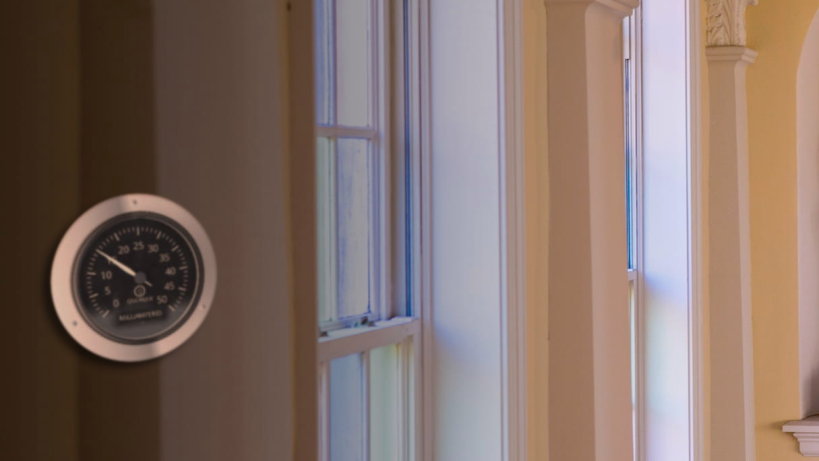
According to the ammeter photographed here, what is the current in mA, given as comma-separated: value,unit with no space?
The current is 15,mA
